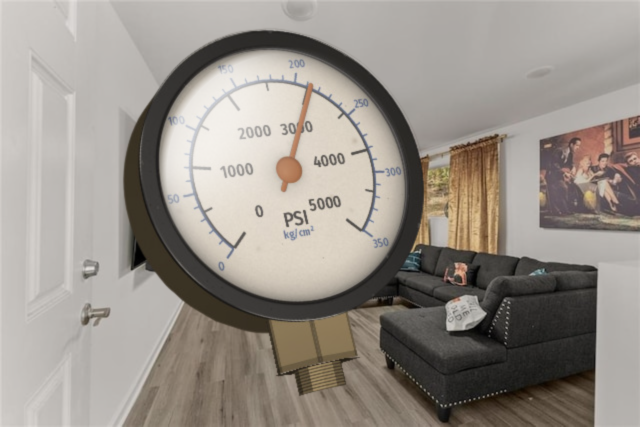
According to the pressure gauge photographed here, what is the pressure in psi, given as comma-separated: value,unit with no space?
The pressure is 3000,psi
